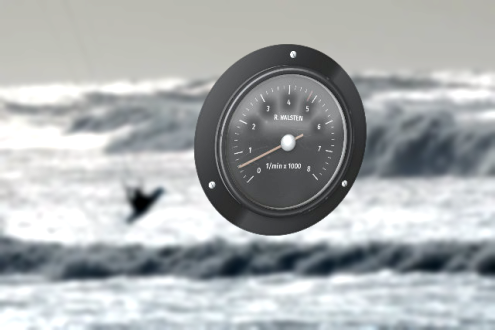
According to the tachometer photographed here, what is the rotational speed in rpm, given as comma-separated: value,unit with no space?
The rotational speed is 600,rpm
